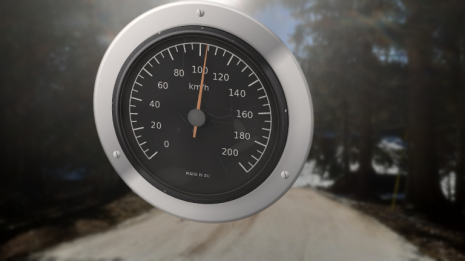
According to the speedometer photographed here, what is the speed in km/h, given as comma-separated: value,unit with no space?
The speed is 105,km/h
